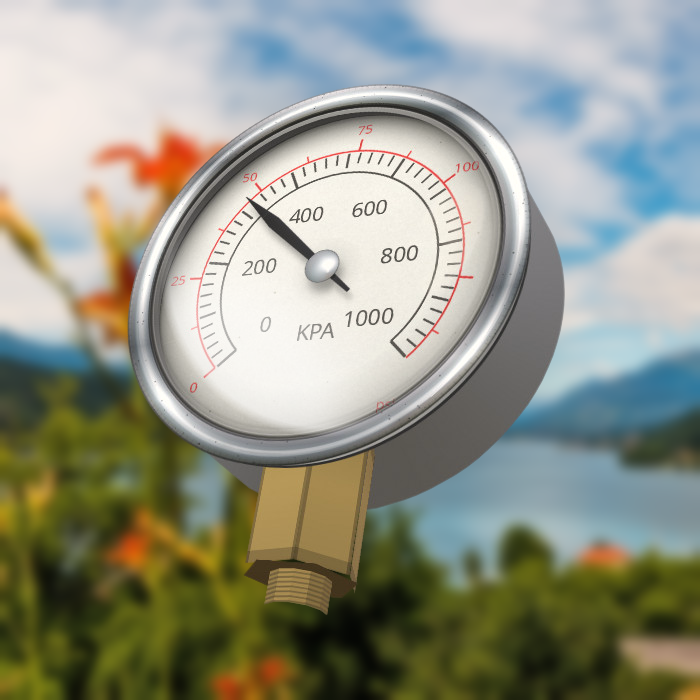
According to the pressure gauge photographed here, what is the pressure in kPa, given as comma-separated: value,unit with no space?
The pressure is 320,kPa
